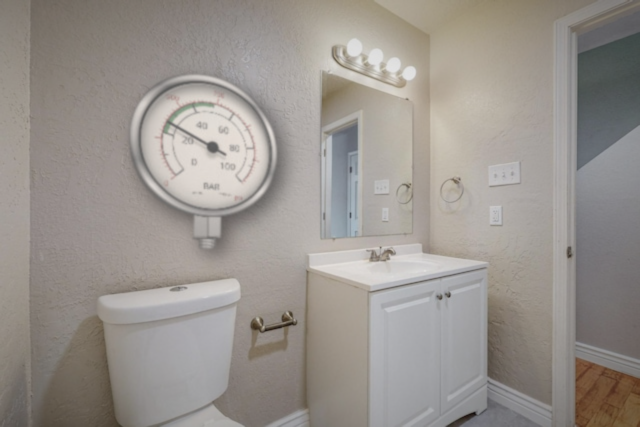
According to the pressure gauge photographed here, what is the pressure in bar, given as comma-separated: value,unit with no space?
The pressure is 25,bar
